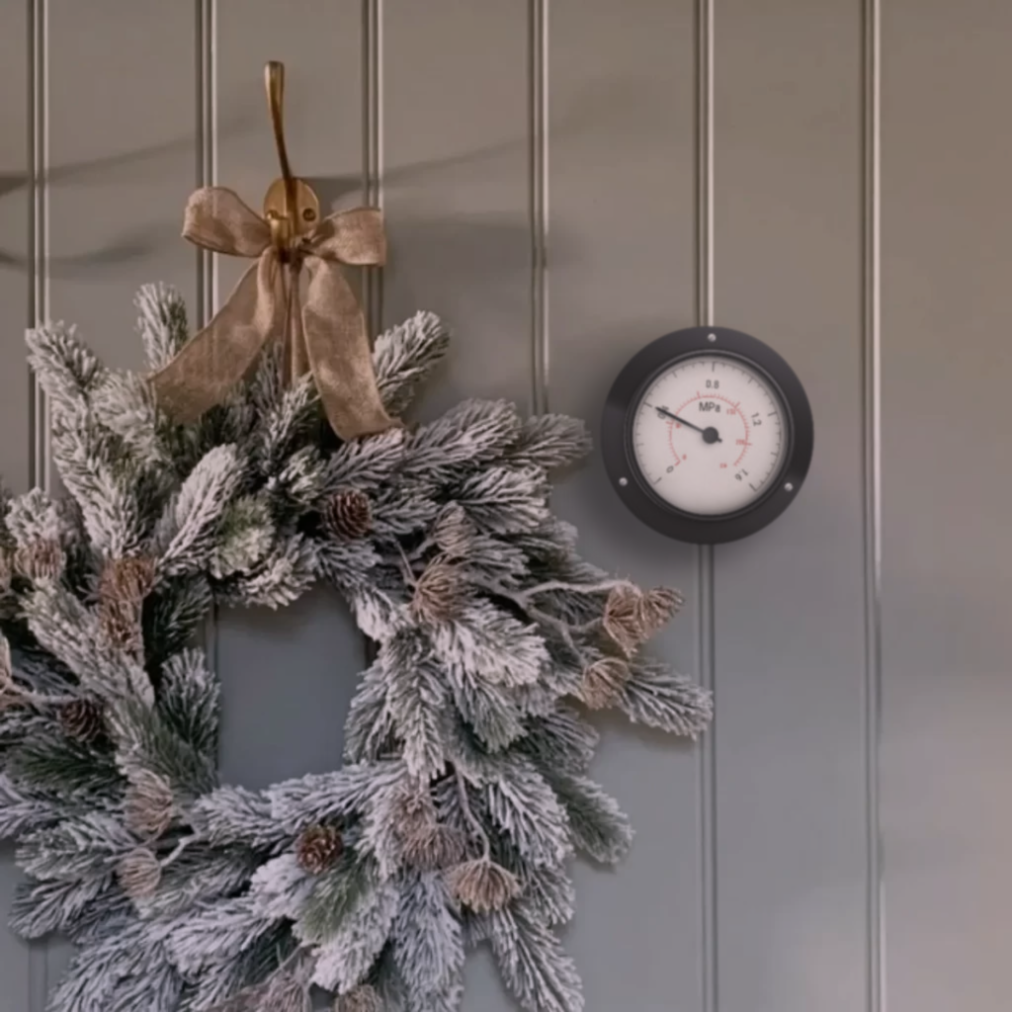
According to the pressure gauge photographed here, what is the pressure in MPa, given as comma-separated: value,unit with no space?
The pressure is 0.4,MPa
